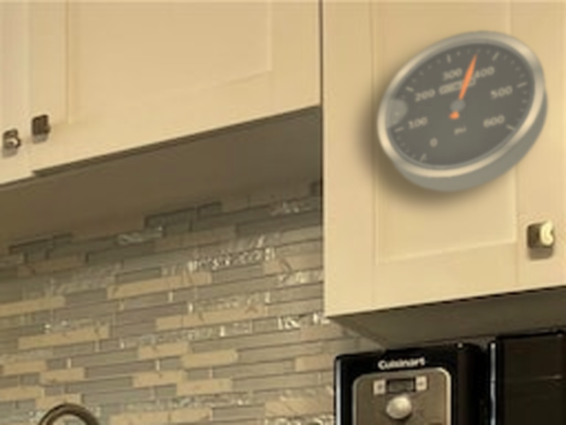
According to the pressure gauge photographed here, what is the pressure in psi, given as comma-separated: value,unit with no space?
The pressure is 360,psi
